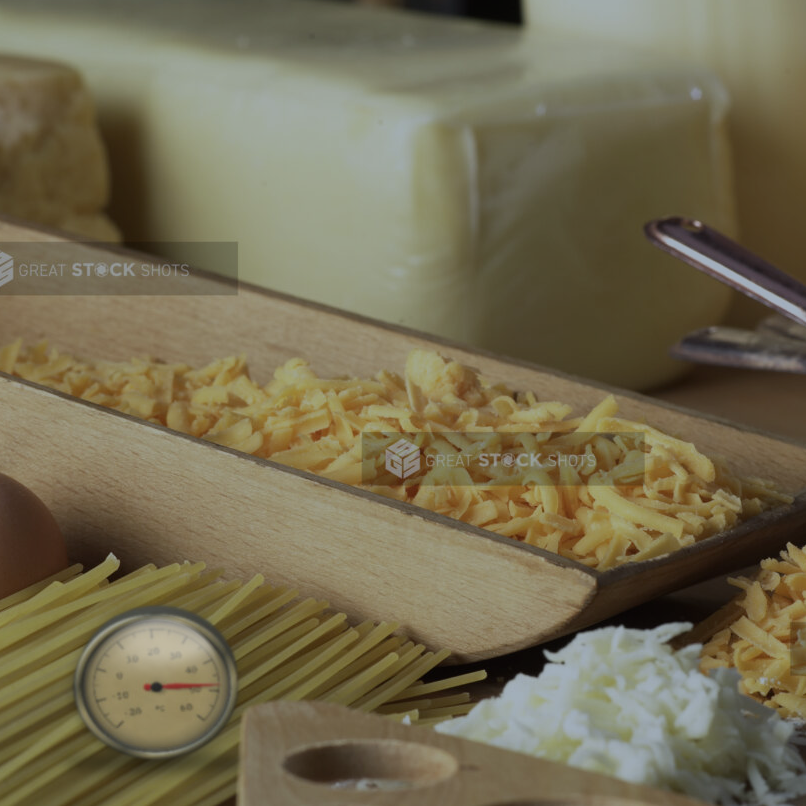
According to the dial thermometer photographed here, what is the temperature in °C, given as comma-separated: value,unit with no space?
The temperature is 47.5,°C
